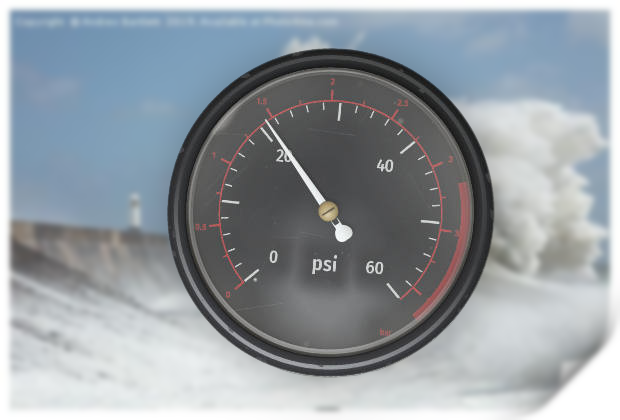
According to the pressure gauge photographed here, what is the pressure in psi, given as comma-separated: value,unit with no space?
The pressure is 21,psi
